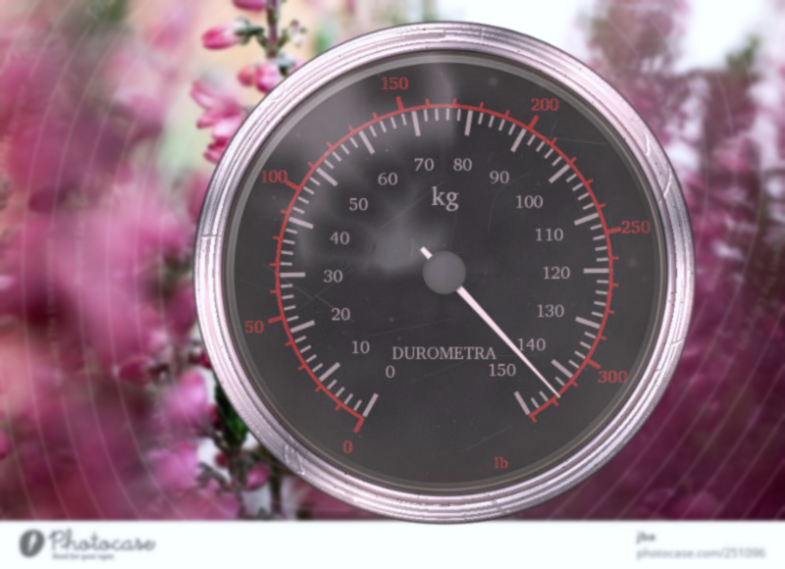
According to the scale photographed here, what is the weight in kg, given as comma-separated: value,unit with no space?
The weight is 144,kg
